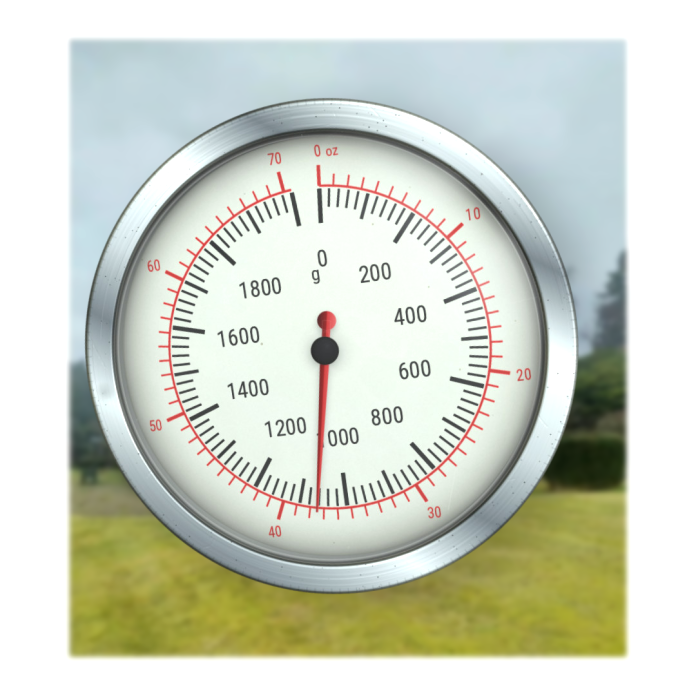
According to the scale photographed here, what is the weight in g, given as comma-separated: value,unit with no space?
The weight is 1060,g
